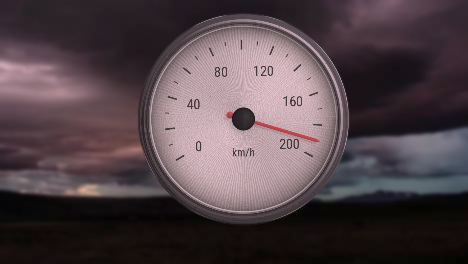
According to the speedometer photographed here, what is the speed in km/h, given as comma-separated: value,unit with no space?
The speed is 190,km/h
